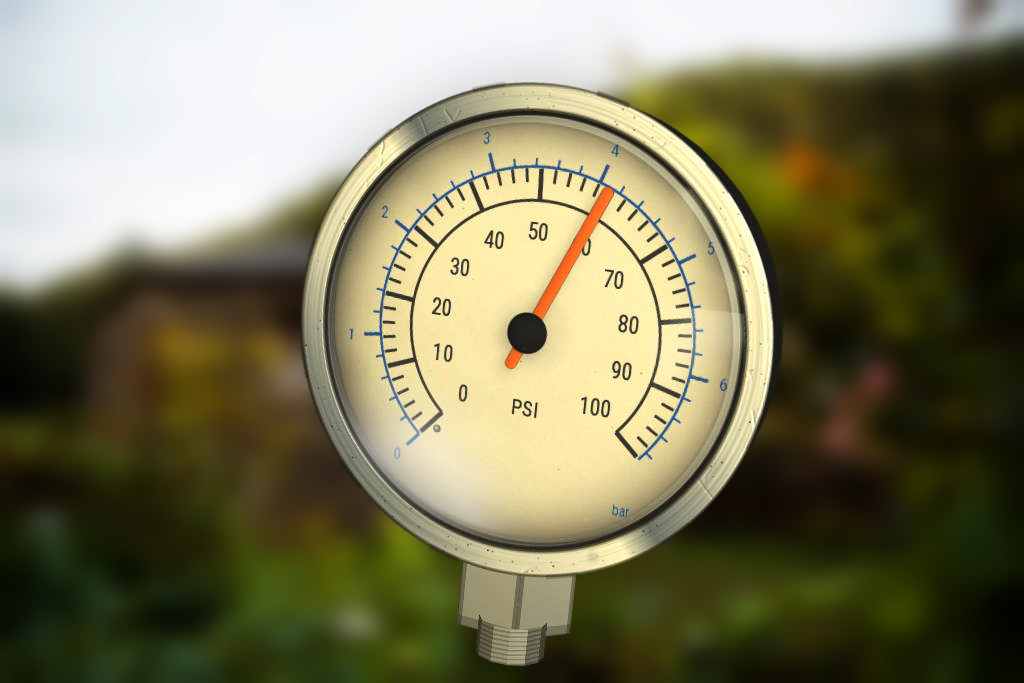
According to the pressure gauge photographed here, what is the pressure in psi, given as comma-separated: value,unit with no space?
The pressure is 60,psi
